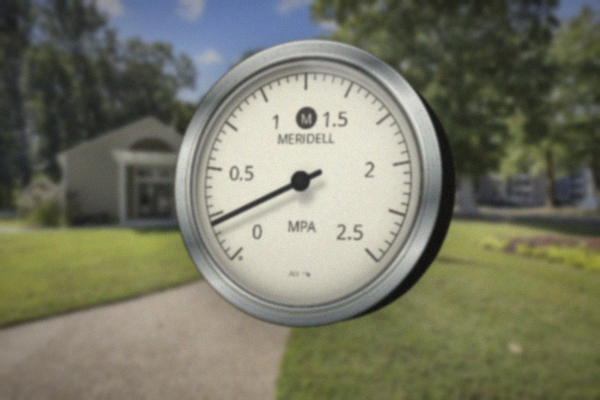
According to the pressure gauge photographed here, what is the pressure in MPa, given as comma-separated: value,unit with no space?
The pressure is 0.2,MPa
